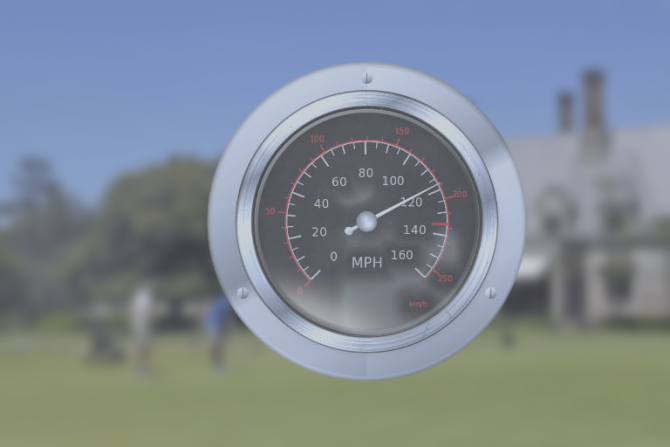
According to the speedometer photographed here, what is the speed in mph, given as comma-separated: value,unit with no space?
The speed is 117.5,mph
